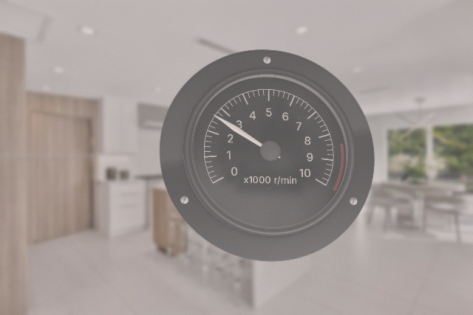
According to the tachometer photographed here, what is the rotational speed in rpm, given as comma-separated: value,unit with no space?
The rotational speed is 2600,rpm
